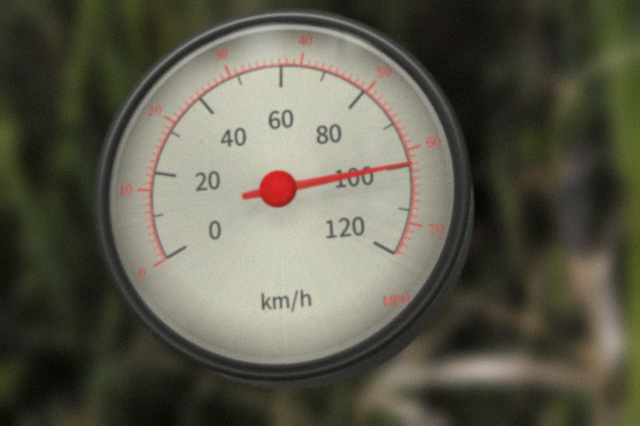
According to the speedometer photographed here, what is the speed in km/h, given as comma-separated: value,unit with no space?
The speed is 100,km/h
